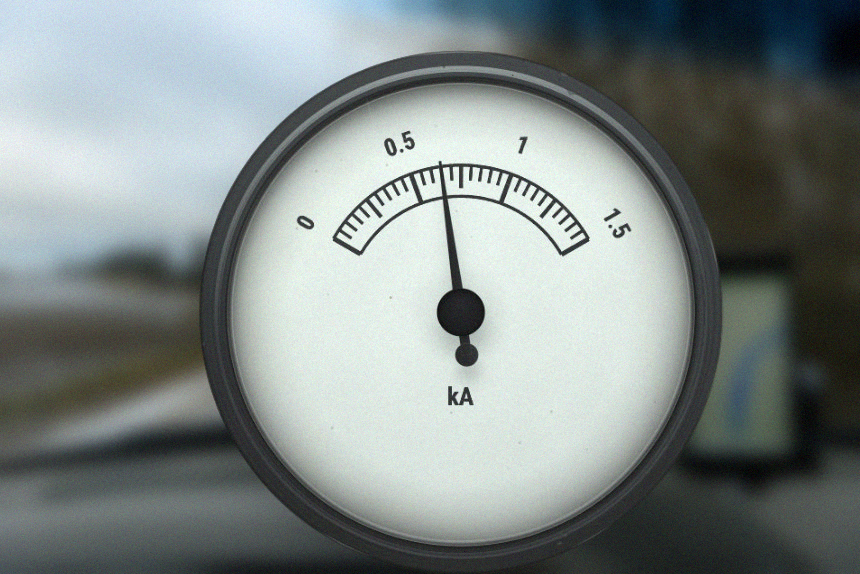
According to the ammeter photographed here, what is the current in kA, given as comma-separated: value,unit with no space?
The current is 0.65,kA
